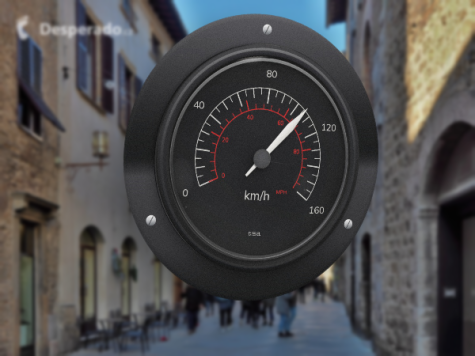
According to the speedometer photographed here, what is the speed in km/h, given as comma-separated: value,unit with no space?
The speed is 105,km/h
